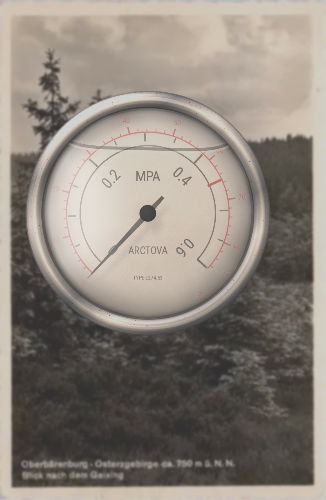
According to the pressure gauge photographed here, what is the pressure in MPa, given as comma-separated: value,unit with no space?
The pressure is 0,MPa
